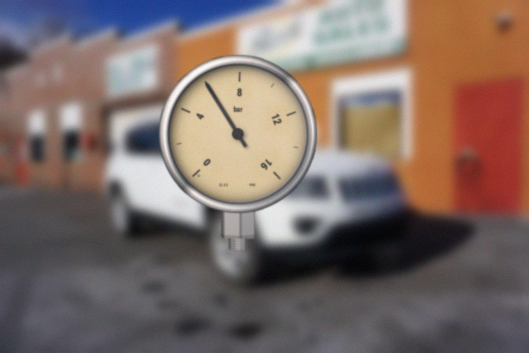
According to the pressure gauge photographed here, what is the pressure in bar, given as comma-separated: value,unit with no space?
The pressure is 6,bar
